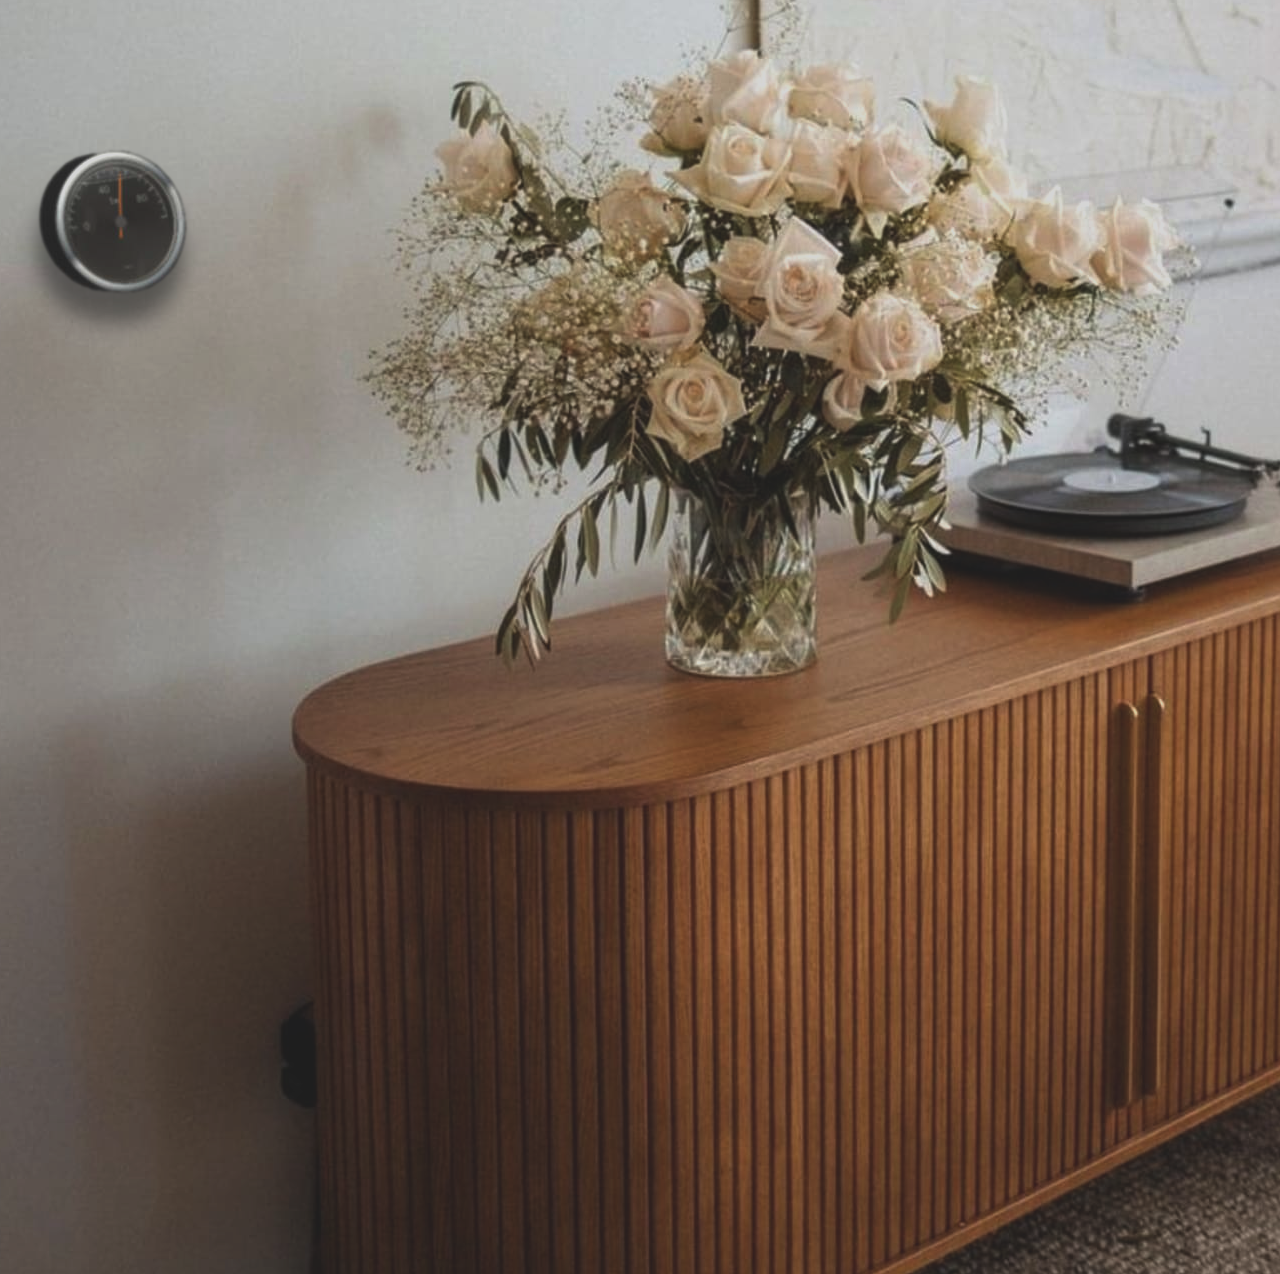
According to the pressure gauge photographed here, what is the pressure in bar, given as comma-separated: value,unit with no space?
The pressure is 55,bar
